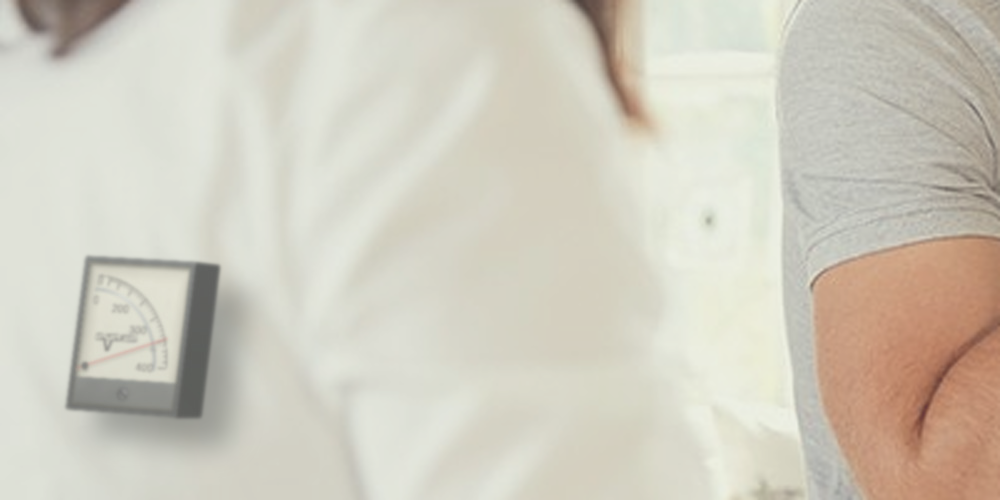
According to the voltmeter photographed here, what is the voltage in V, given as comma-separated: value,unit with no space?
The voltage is 350,V
